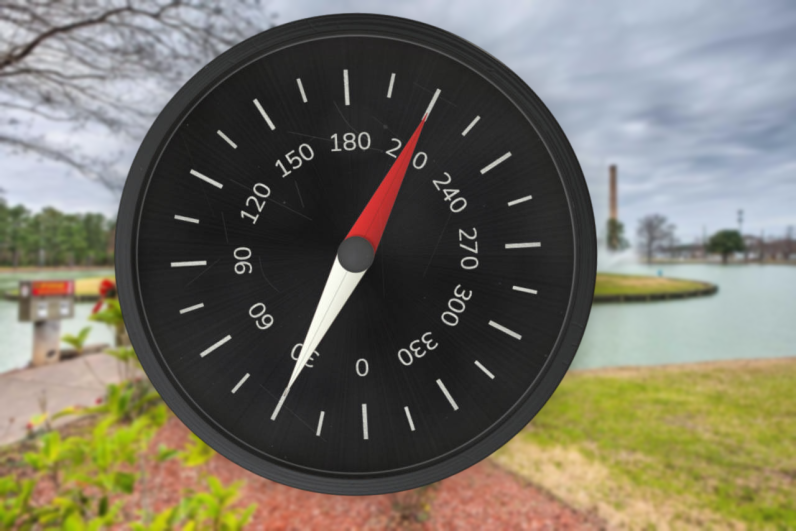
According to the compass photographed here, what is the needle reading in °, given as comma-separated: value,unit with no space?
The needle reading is 210,°
